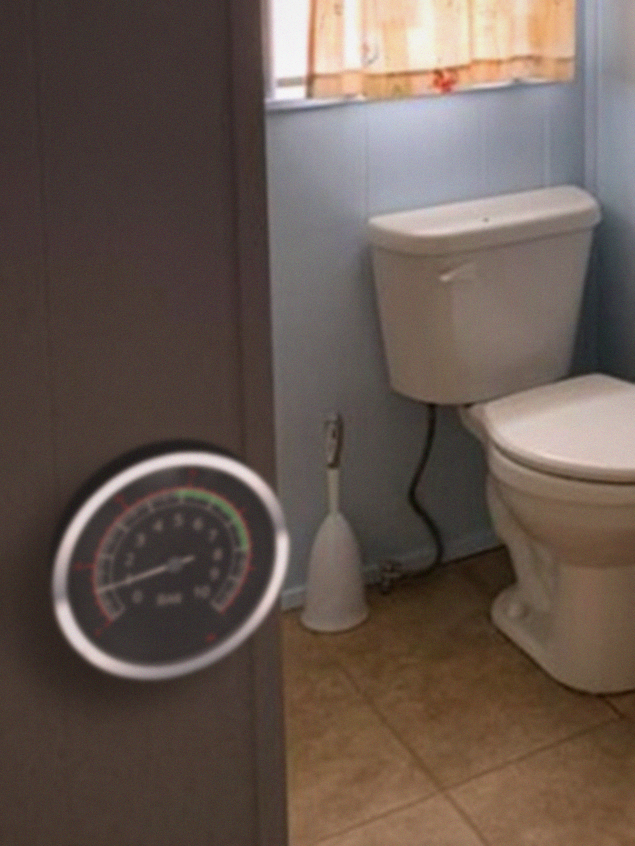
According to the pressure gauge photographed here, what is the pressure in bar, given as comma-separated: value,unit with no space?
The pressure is 1,bar
